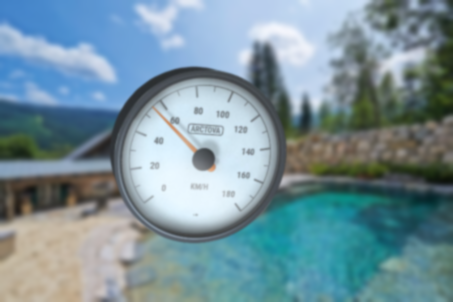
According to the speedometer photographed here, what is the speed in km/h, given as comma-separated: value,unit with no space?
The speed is 55,km/h
